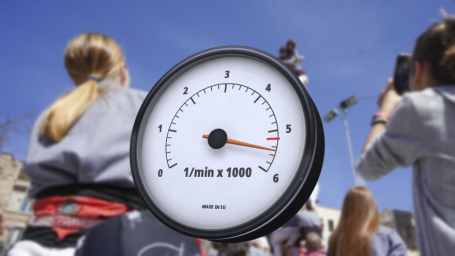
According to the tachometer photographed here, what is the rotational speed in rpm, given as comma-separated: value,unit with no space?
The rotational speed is 5500,rpm
